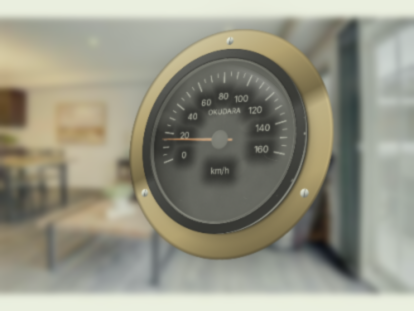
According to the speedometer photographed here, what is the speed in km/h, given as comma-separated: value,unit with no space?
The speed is 15,km/h
